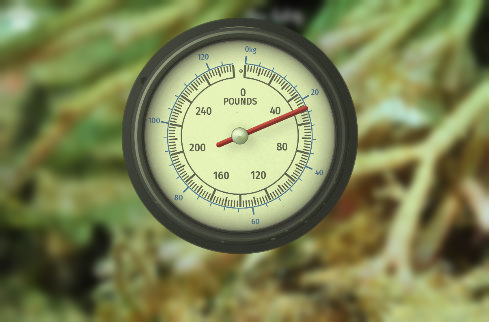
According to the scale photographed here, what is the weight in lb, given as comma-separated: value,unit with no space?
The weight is 50,lb
